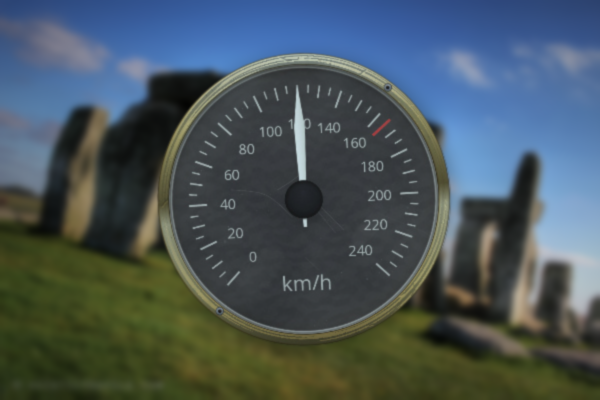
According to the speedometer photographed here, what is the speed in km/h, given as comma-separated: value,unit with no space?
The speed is 120,km/h
